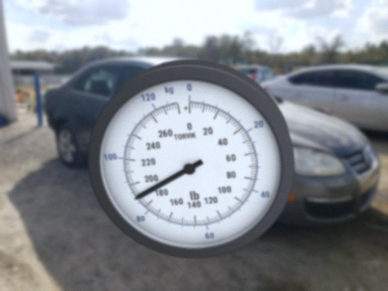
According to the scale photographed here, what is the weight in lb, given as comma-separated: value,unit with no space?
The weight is 190,lb
